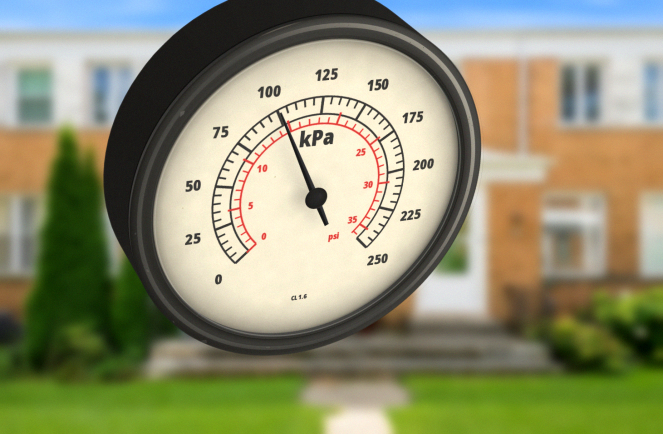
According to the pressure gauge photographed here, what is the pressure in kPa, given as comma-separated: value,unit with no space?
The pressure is 100,kPa
